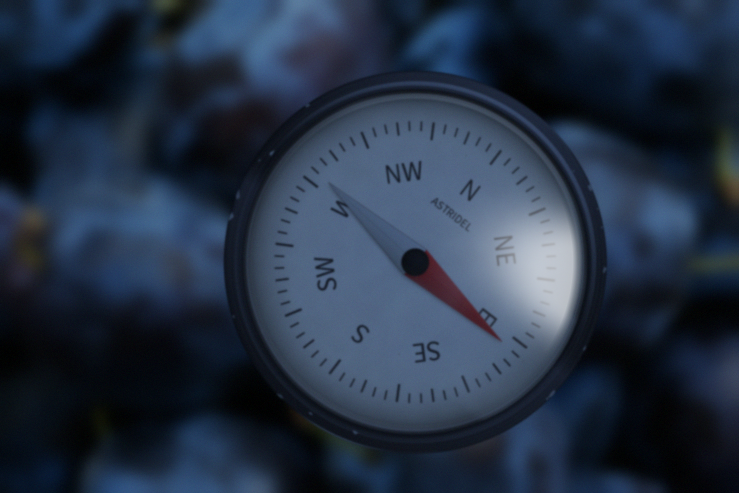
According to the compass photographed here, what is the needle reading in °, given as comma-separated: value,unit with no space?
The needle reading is 95,°
